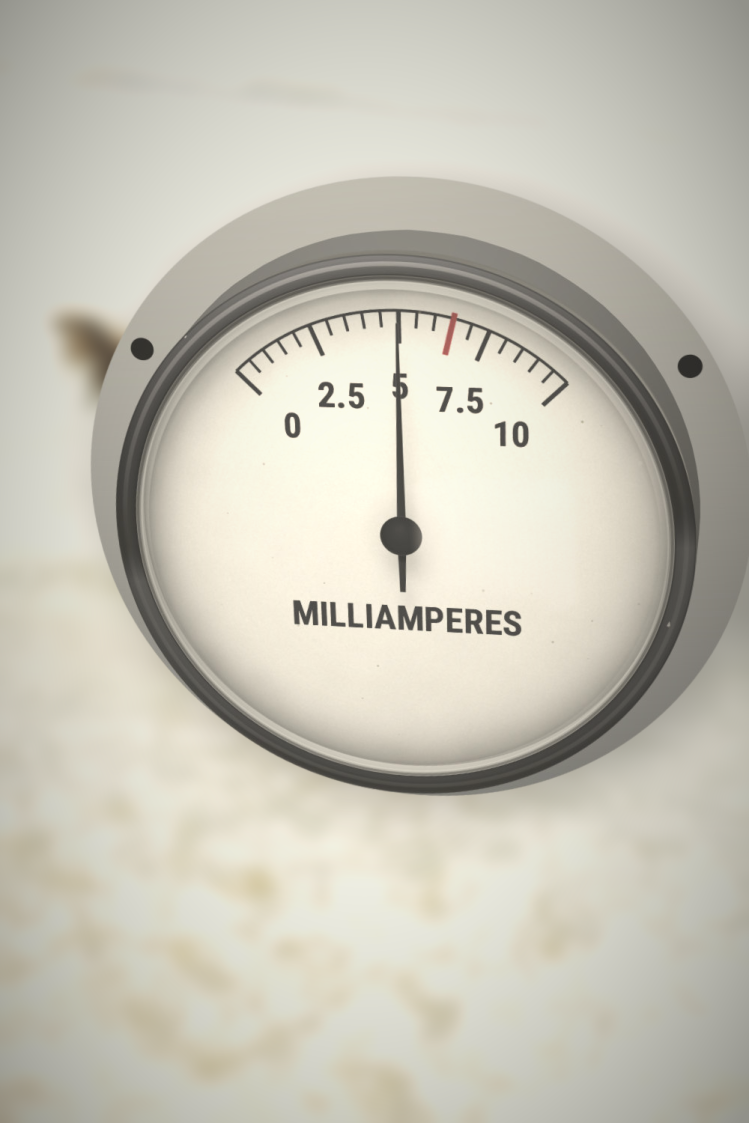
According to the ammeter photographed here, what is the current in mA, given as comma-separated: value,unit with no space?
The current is 5,mA
